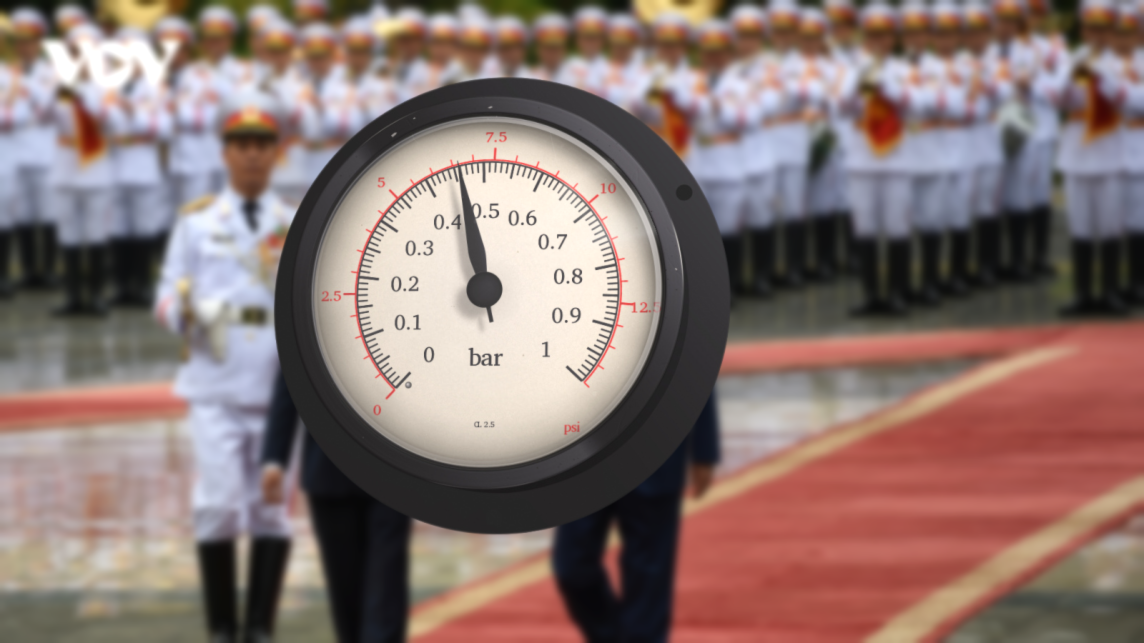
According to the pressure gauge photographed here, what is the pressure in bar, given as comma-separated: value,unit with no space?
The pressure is 0.46,bar
